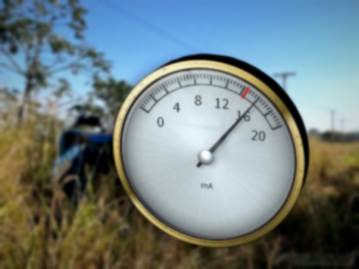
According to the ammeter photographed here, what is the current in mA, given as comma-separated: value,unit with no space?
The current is 16,mA
